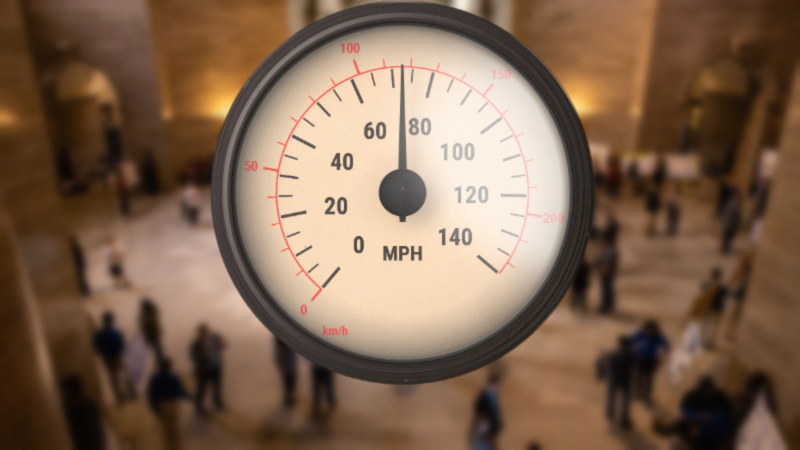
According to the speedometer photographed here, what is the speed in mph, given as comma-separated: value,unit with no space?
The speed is 72.5,mph
